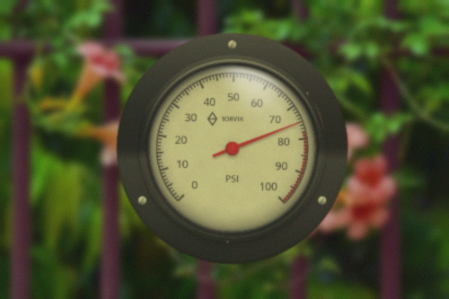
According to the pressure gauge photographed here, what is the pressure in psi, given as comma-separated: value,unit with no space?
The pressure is 75,psi
